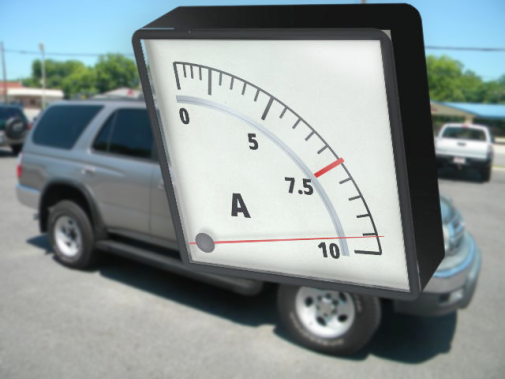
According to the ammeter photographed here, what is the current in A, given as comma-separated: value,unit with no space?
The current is 9.5,A
